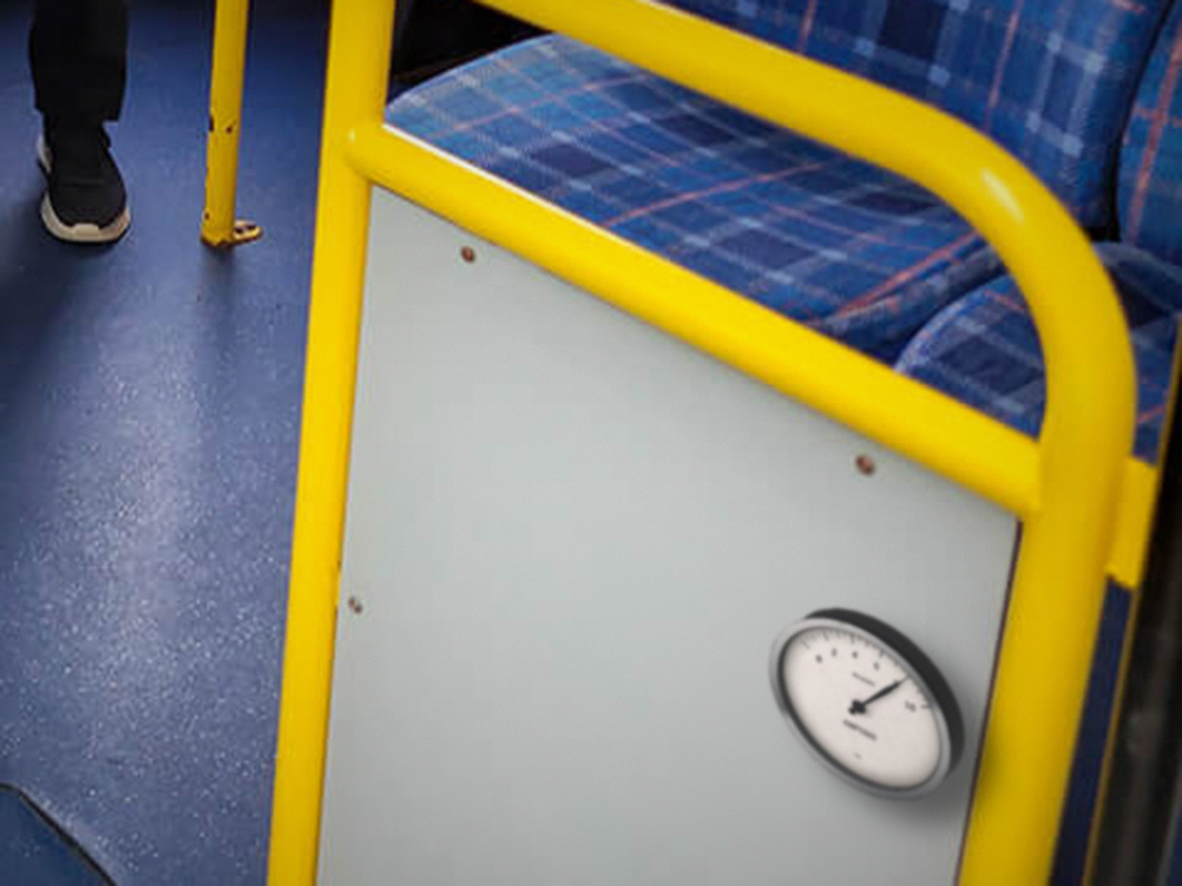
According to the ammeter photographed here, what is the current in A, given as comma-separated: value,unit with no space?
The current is 8,A
